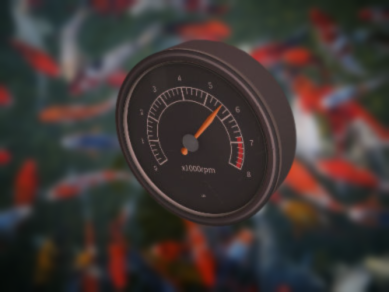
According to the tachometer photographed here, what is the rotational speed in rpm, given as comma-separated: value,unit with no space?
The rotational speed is 5600,rpm
